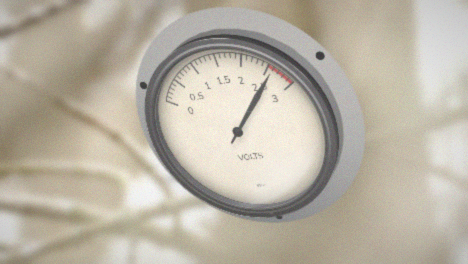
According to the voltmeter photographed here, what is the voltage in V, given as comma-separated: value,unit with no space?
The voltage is 2.6,V
